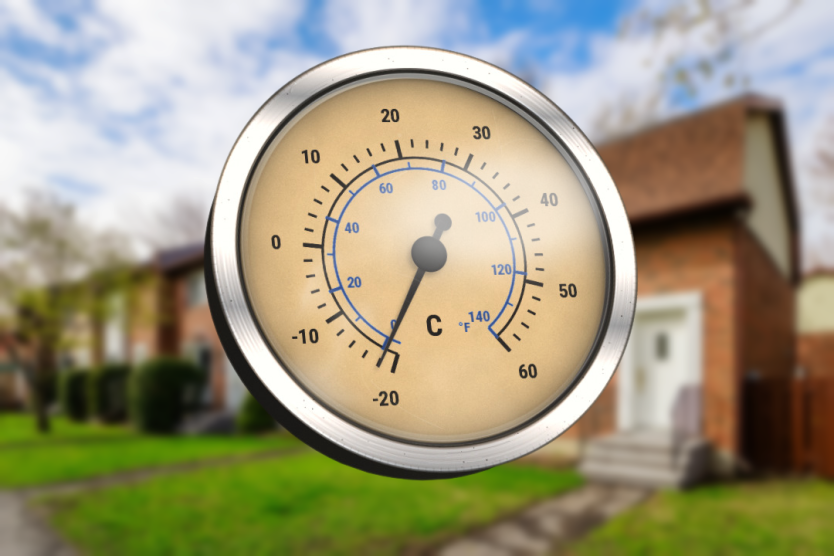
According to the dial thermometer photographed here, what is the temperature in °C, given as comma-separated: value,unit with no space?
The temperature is -18,°C
